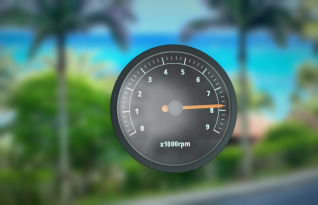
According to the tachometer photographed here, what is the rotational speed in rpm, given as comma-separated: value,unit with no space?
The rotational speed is 7800,rpm
